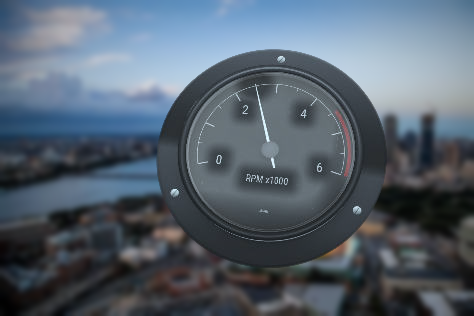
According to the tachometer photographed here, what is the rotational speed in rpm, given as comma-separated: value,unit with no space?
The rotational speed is 2500,rpm
